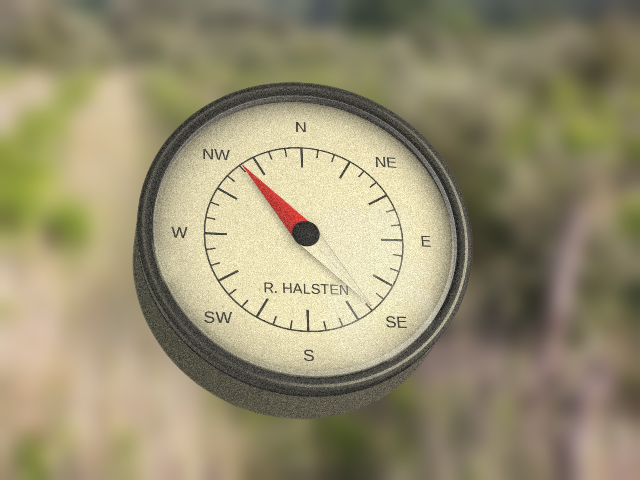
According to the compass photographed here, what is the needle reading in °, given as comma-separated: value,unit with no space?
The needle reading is 320,°
